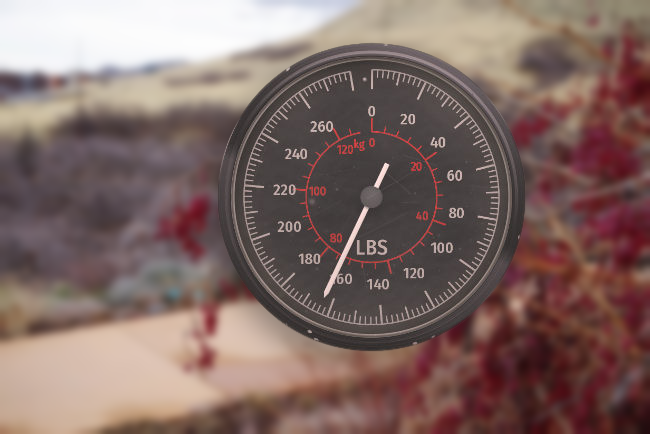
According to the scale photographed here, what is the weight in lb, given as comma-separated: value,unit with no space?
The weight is 164,lb
